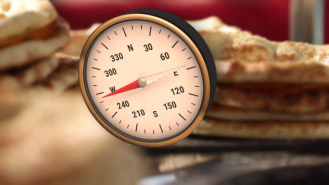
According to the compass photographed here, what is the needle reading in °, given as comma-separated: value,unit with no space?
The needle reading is 265,°
